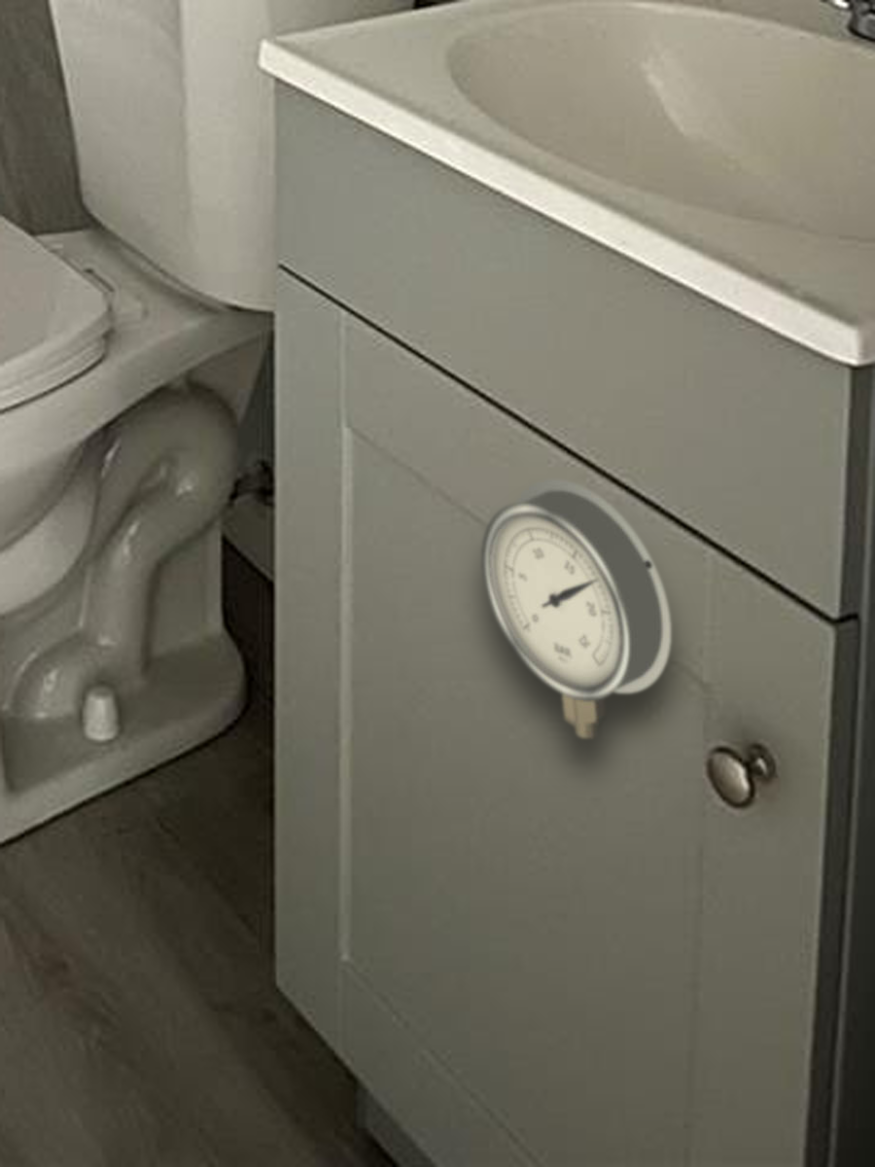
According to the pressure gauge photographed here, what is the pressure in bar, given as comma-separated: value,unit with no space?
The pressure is 17.5,bar
